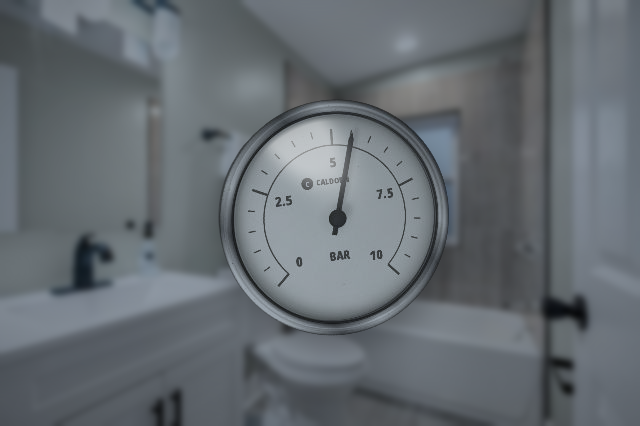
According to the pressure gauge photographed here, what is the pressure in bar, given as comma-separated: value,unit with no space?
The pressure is 5.5,bar
